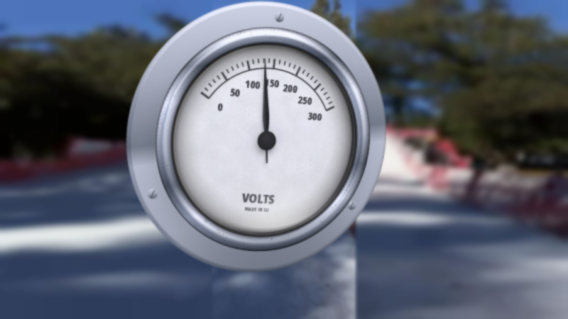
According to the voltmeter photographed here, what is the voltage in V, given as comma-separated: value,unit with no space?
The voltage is 130,V
